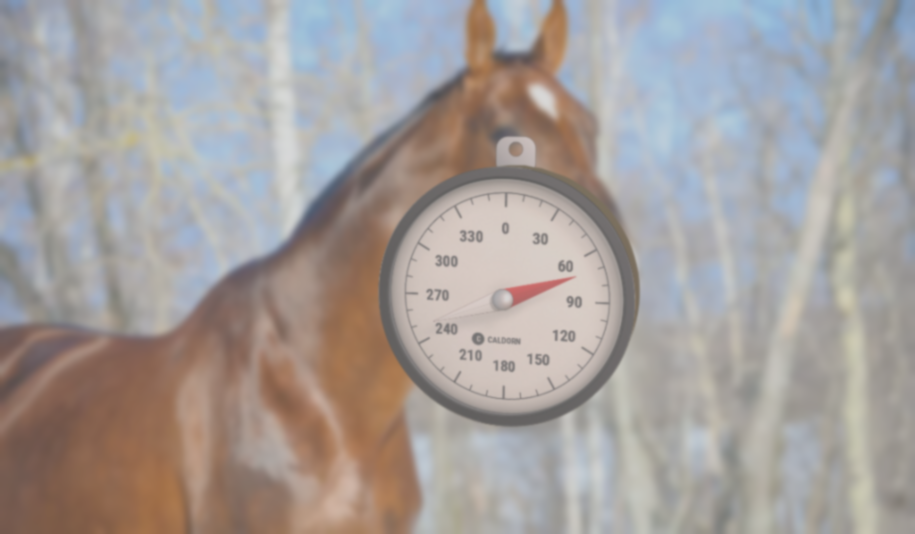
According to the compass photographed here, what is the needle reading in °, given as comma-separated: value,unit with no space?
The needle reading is 70,°
